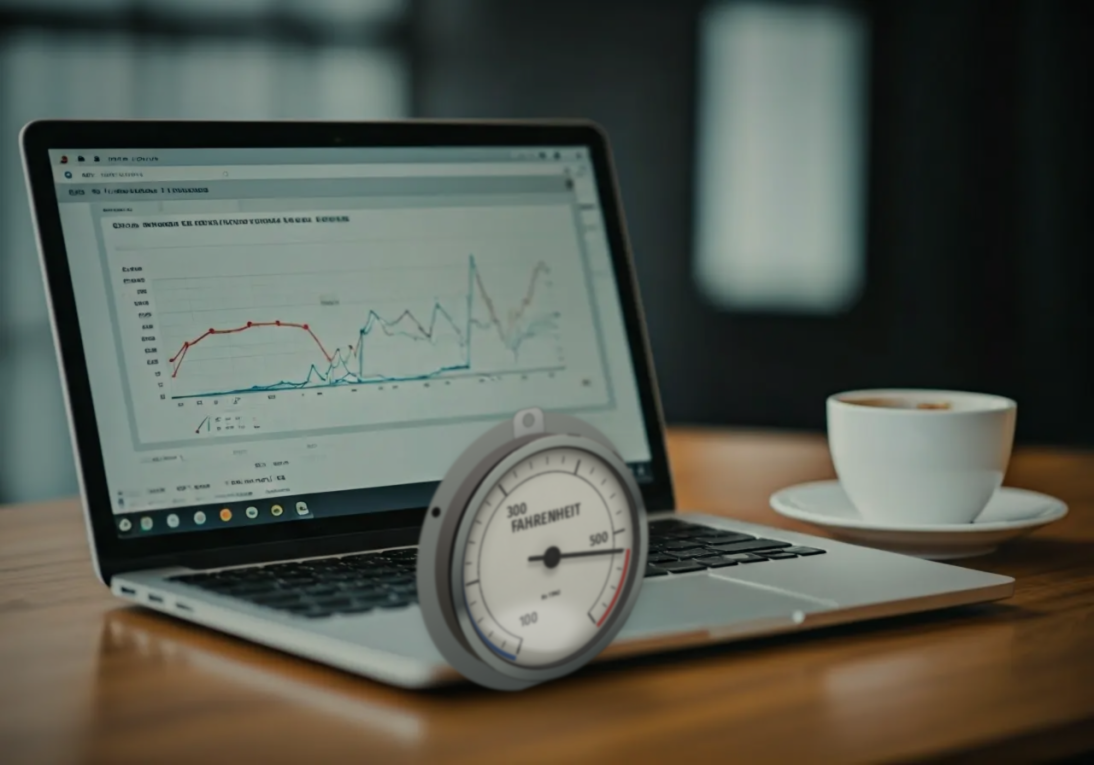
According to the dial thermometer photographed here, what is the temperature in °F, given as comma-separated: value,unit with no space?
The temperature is 520,°F
